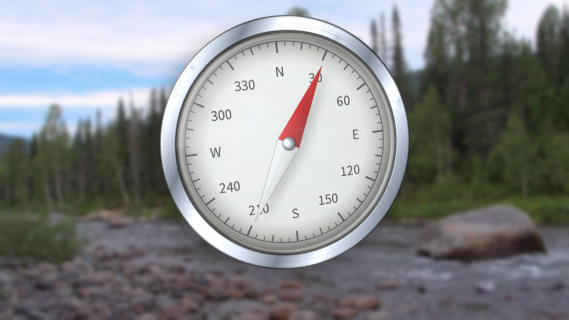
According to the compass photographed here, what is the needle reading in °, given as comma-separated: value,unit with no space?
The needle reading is 30,°
